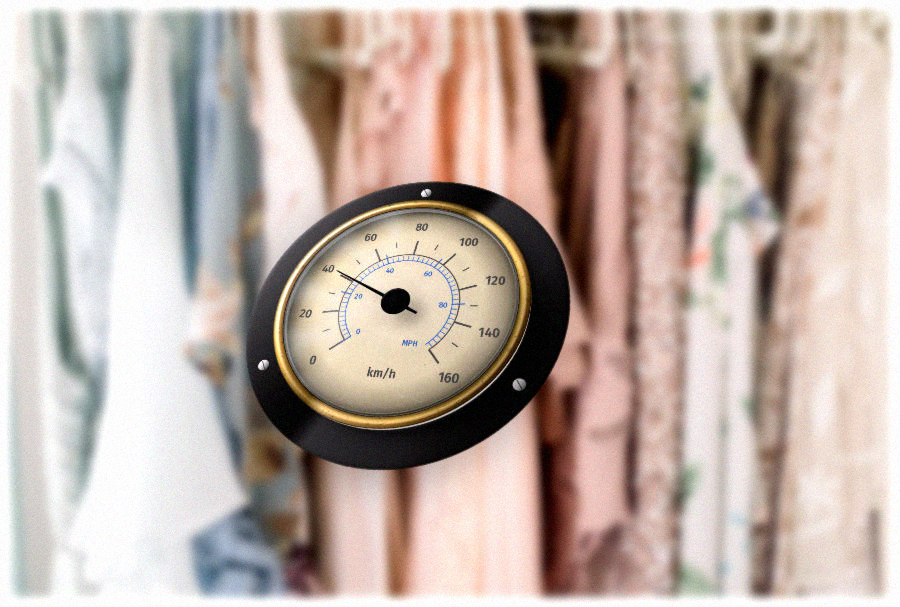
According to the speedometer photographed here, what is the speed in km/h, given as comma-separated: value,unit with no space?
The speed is 40,km/h
